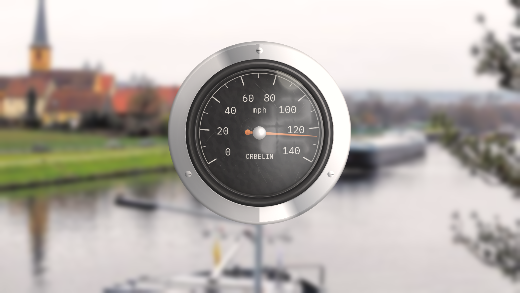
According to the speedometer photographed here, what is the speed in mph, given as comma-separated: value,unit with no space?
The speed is 125,mph
